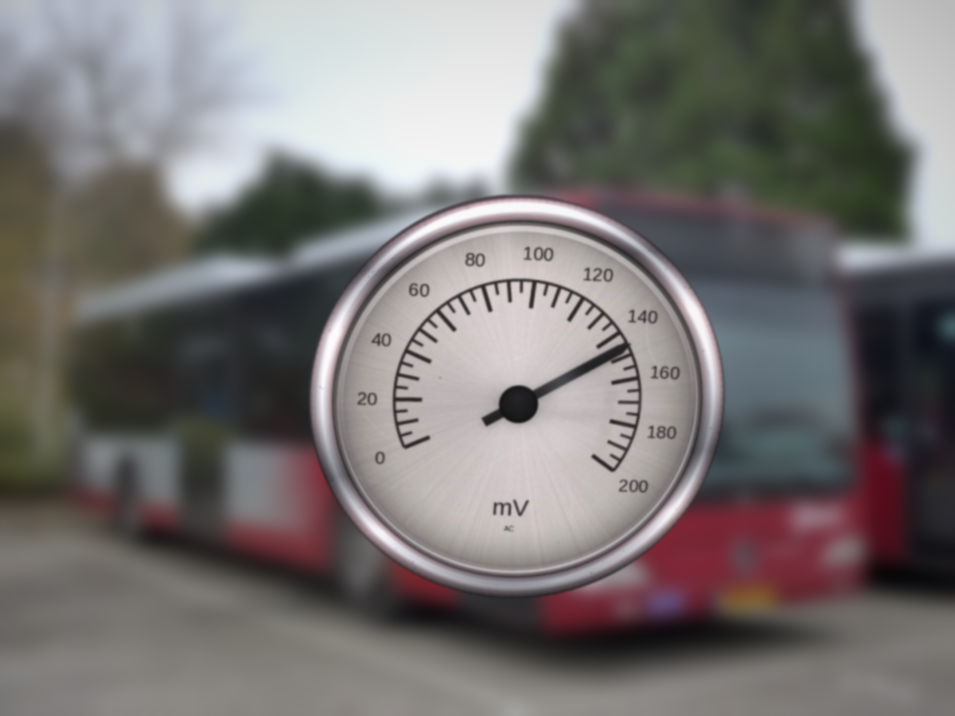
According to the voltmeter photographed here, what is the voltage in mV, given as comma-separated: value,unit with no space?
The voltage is 145,mV
